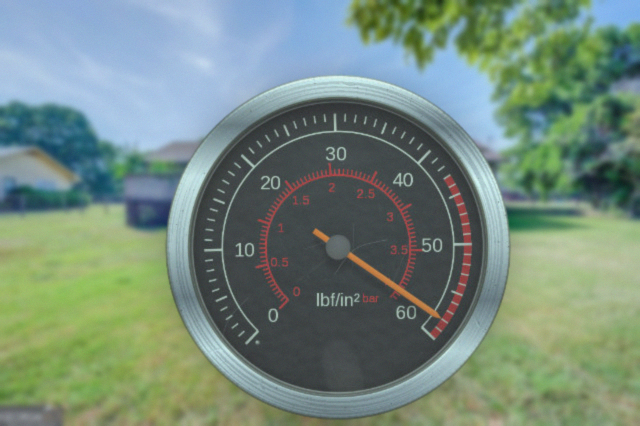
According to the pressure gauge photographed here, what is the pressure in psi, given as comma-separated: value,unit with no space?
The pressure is 58,psi
